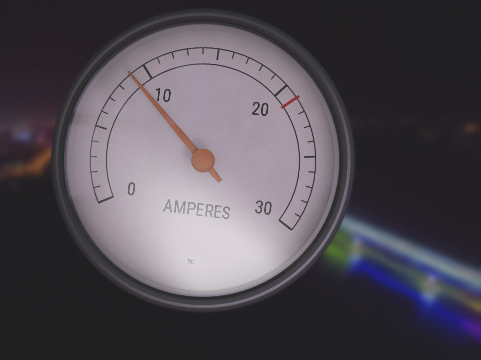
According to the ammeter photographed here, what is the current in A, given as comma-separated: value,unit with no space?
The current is 9,A
